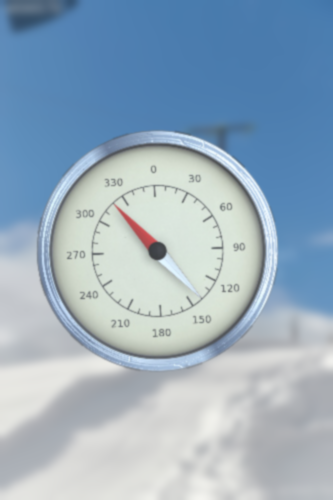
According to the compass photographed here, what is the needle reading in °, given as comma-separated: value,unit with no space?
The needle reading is 320,°
